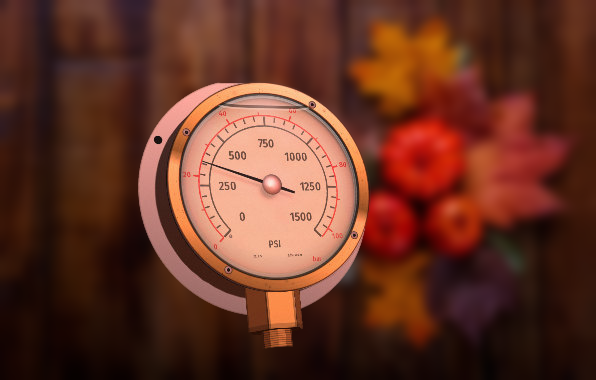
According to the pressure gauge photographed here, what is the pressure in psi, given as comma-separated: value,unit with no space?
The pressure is 350,psi
